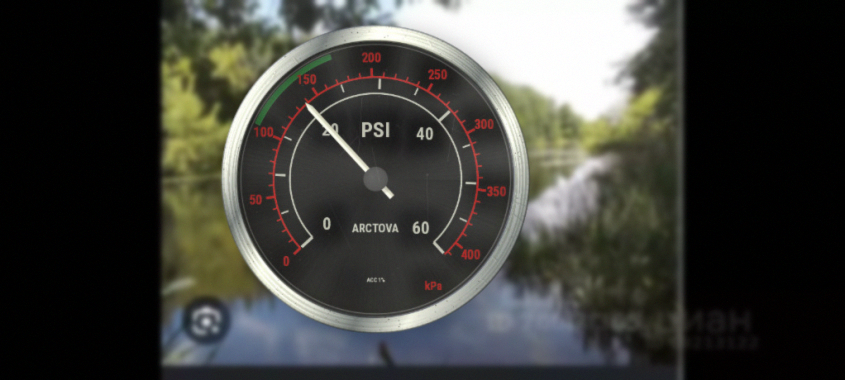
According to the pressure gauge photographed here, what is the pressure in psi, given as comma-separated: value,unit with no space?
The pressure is 20,psi
